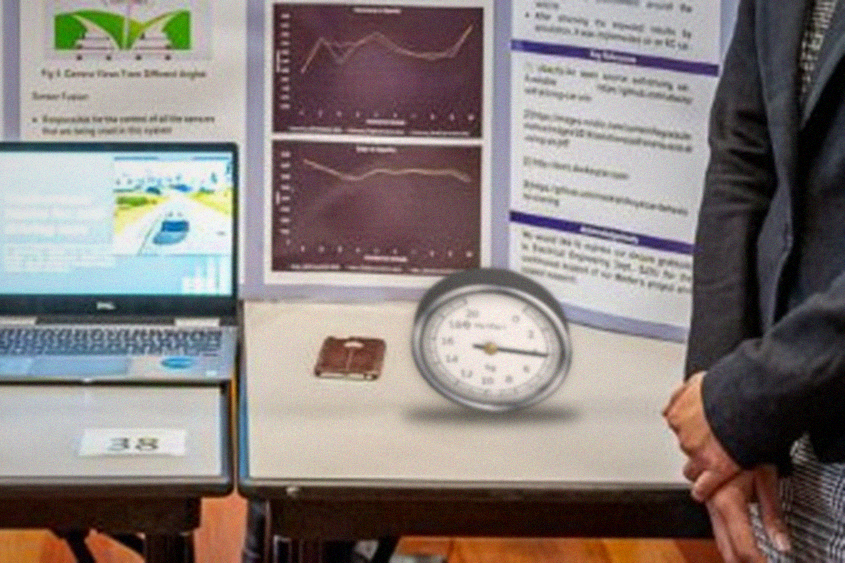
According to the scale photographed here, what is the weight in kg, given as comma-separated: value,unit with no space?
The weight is 4,kg
